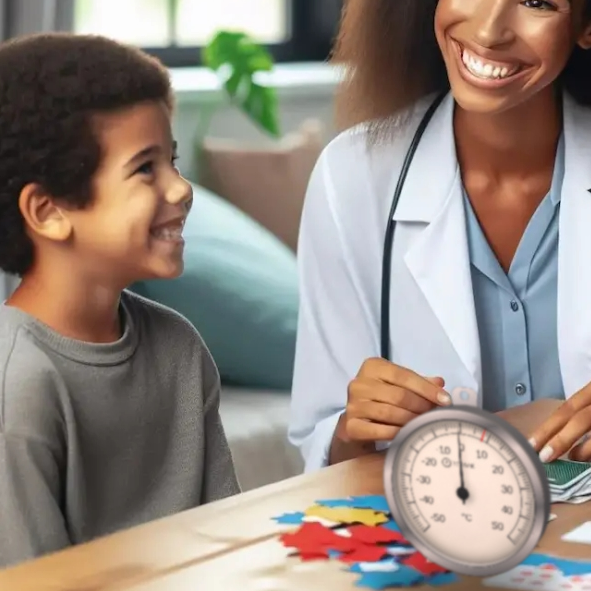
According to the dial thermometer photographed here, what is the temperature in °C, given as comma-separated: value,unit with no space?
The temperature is 0,°C
